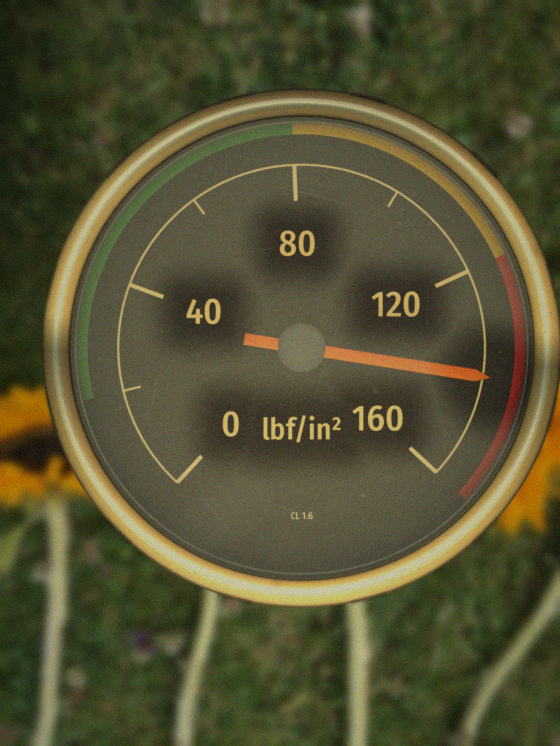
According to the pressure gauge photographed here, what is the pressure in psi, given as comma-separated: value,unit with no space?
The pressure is 140,psi
